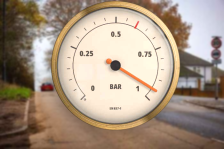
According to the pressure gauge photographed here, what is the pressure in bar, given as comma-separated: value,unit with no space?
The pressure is 0.95,bar
